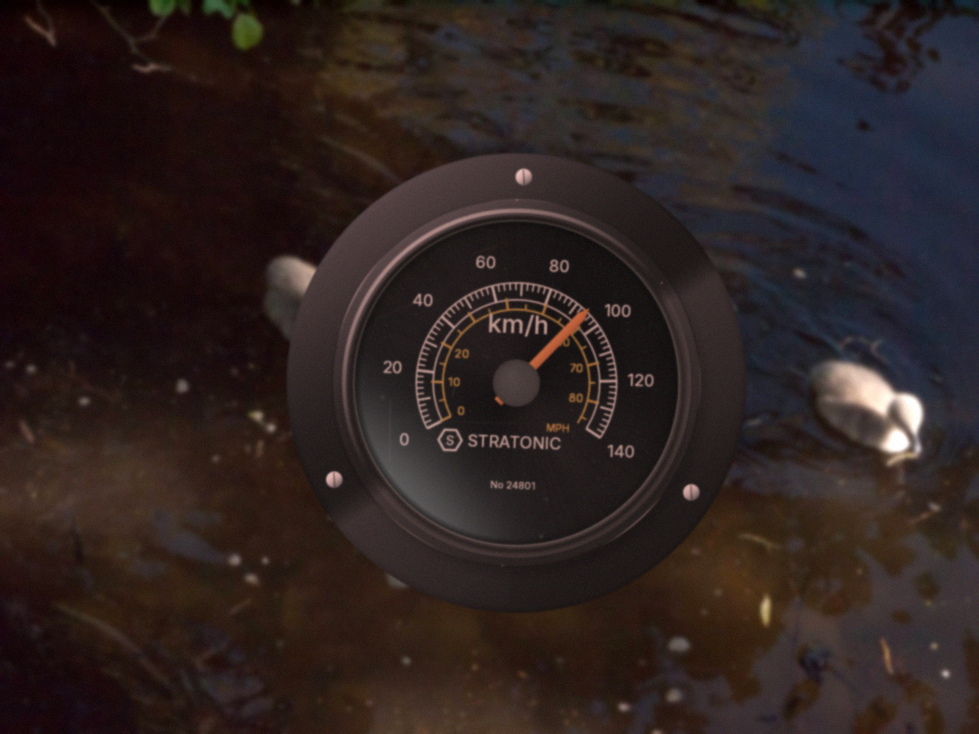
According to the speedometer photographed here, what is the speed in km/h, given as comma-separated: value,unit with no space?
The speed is 94,km/h
